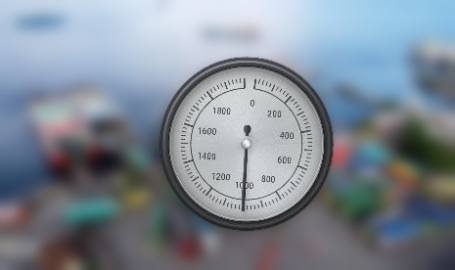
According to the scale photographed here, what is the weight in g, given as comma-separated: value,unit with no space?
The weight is 1000,g
